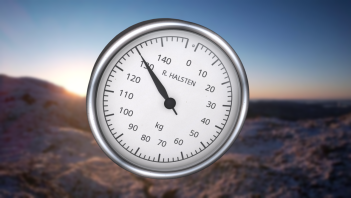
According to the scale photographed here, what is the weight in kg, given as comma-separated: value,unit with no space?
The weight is 130,kg
